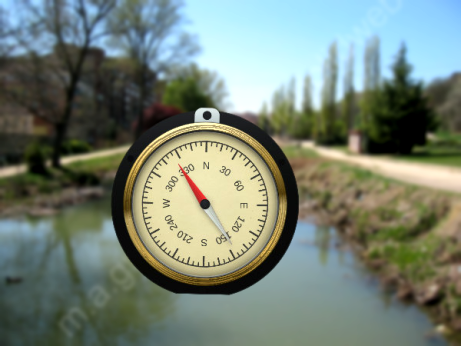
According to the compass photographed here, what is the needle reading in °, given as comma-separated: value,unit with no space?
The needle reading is 325,°
